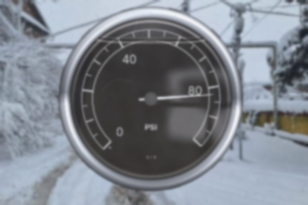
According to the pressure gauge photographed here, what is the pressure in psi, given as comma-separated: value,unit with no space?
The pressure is 82.5,psi
